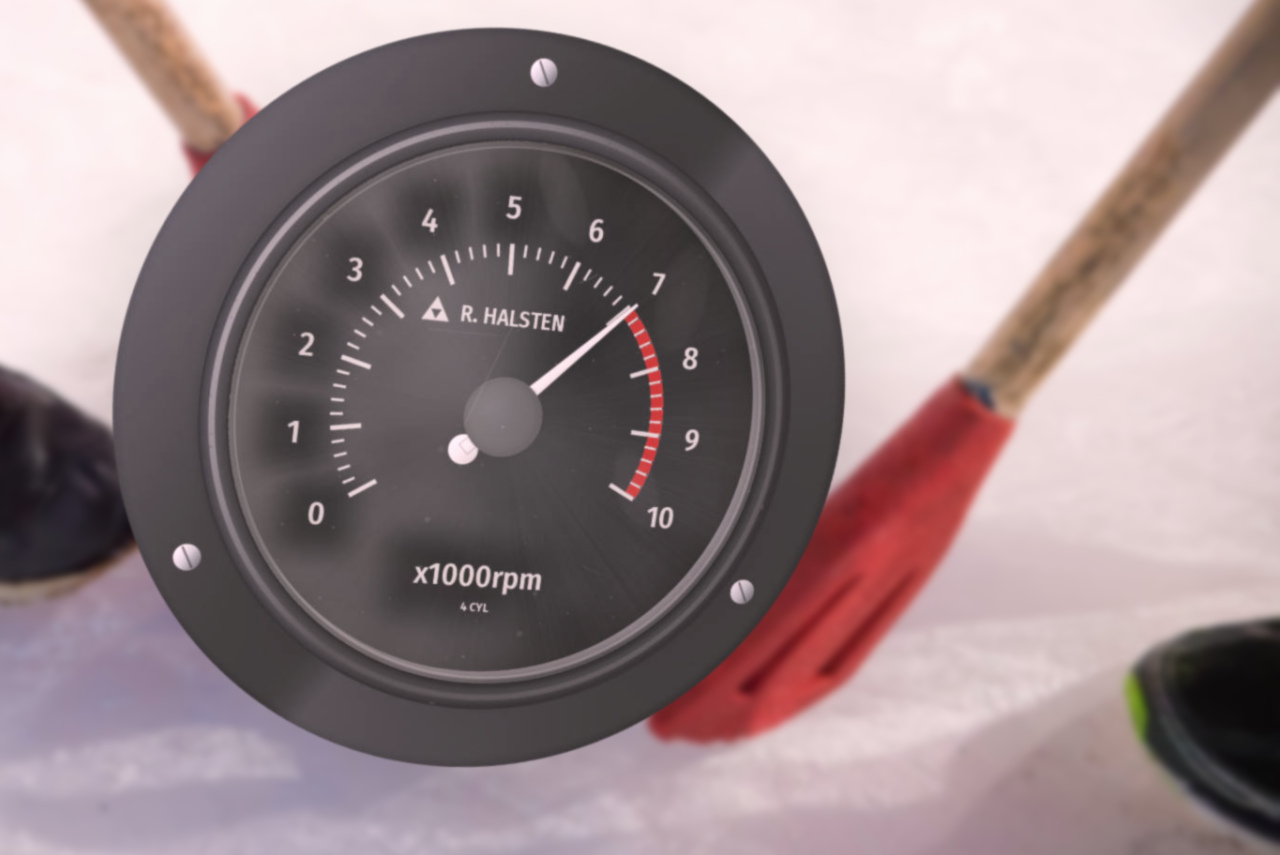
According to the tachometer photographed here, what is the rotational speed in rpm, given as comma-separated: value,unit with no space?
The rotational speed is 7000,rpm
